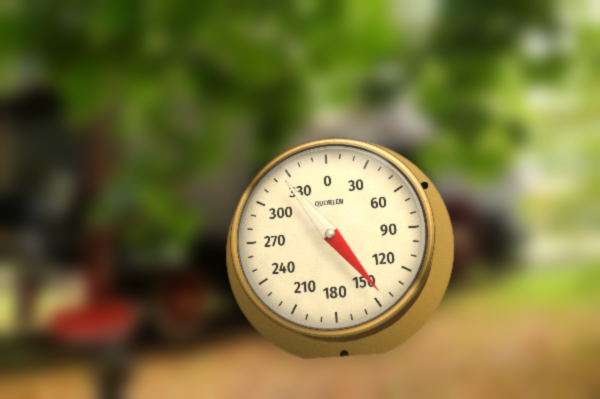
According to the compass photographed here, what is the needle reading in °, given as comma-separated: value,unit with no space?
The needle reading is 145,°
